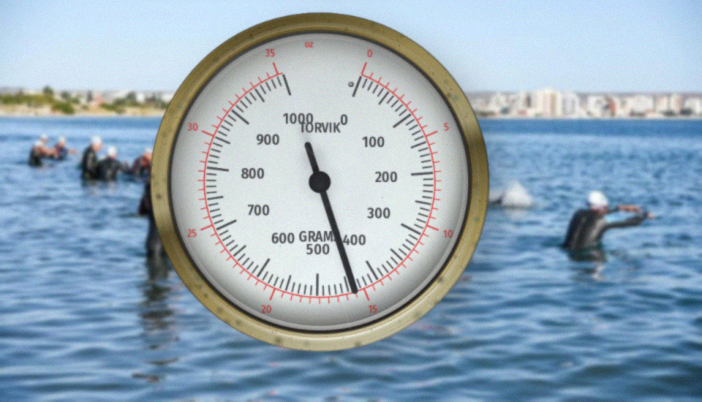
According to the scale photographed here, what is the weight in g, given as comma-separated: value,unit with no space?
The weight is 440,g
